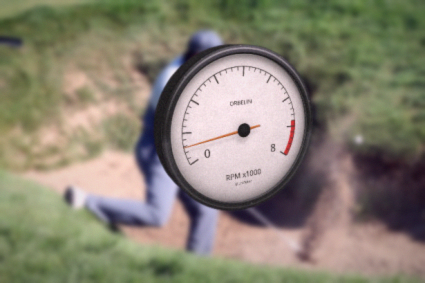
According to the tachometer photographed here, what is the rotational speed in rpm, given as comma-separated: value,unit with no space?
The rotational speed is 600,rpm
